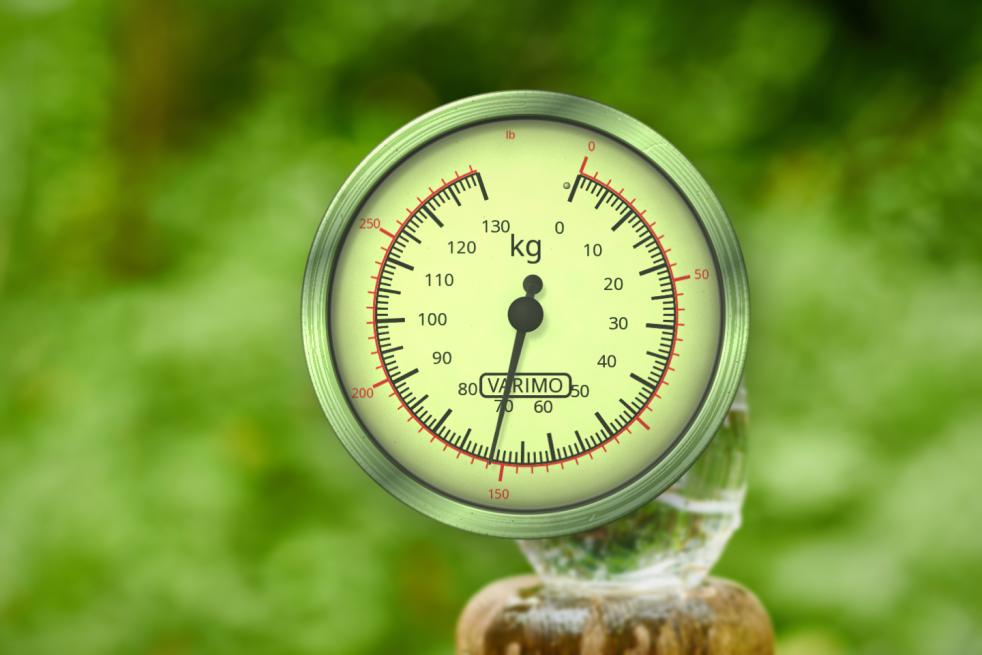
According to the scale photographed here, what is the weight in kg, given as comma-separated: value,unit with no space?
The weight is 70,kg
